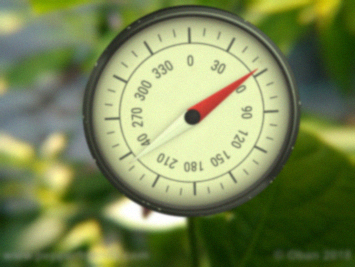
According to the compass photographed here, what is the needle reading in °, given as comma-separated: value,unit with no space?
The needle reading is 55,°
